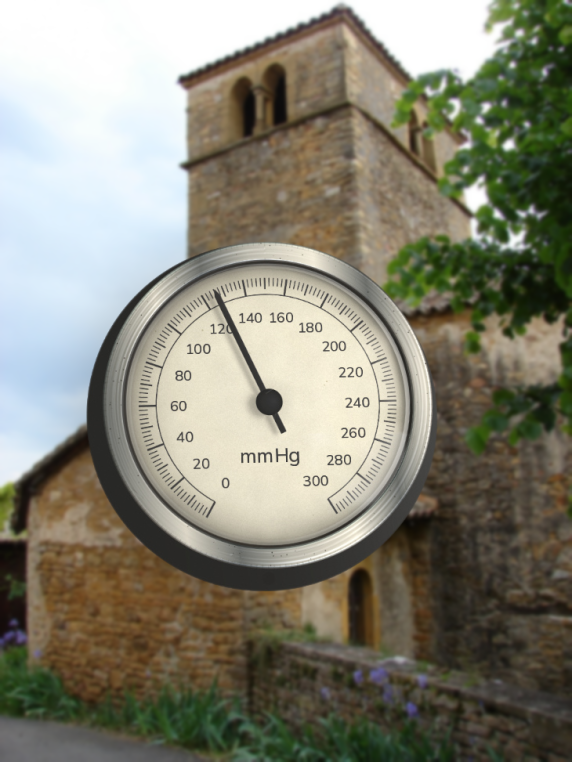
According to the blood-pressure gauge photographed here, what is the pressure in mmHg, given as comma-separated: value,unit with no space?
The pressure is 126,mmHg
